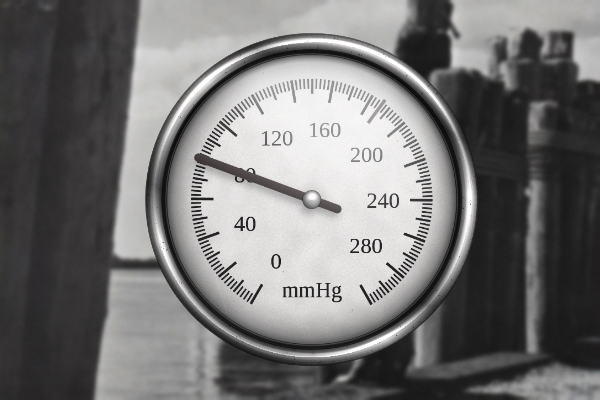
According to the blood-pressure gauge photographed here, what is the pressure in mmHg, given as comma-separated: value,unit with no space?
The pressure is 80,mmHg
